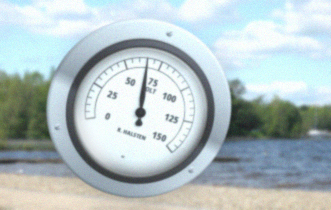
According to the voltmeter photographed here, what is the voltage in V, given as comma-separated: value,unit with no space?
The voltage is 65,V
